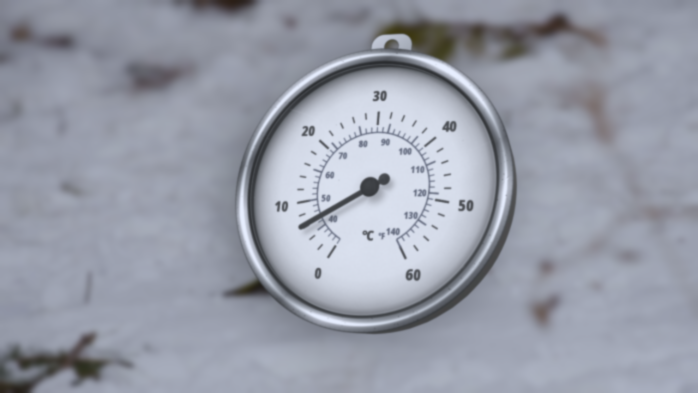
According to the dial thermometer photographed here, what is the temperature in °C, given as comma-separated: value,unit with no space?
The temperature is 6,°C
